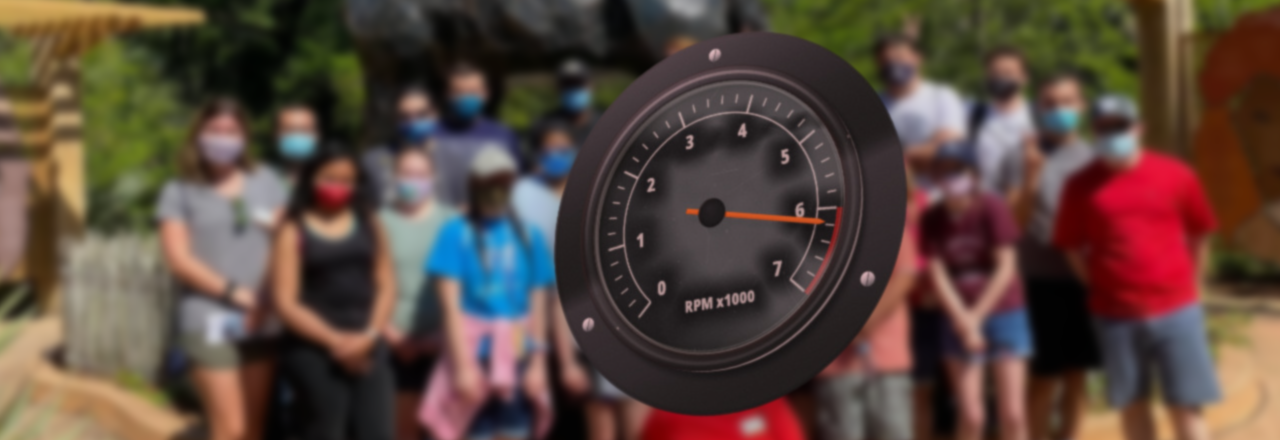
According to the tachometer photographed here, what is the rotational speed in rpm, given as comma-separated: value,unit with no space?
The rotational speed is 6200,rpm
